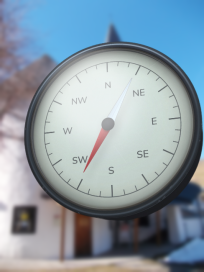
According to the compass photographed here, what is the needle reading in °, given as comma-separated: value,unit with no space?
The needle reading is 210,°
